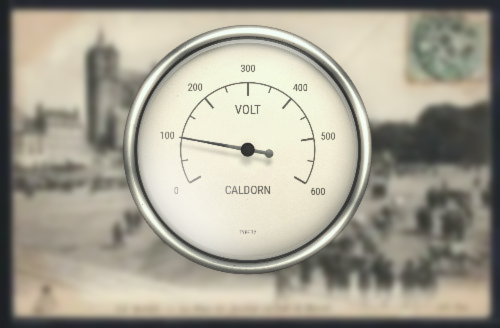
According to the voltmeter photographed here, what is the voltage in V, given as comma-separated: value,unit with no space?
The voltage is 100,V
